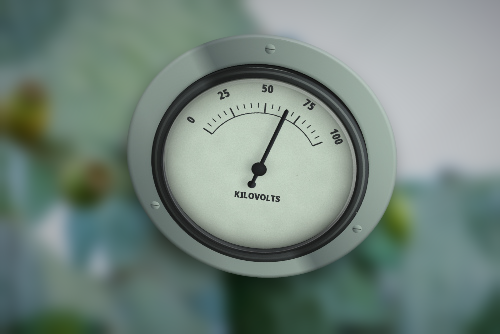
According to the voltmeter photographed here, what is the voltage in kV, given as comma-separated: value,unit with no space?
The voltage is 65,kV
